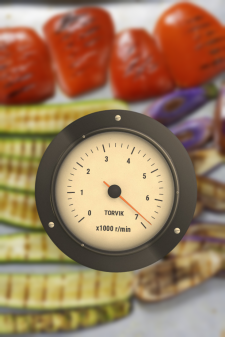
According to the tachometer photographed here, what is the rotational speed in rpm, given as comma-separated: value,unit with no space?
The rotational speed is 6800,rpm
